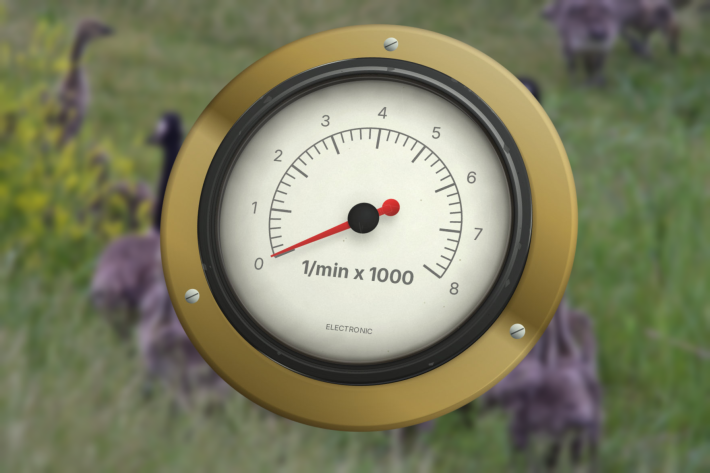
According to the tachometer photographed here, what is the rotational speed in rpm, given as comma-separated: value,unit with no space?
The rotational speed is 0,rpm
